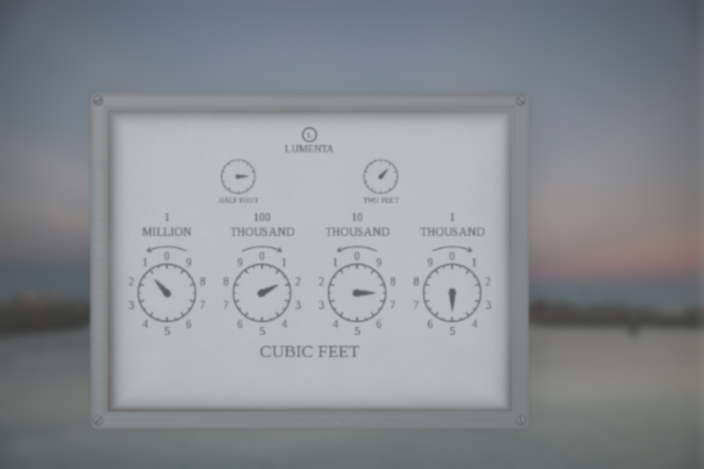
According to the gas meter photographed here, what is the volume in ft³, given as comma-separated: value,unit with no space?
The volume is 117500,ft³
